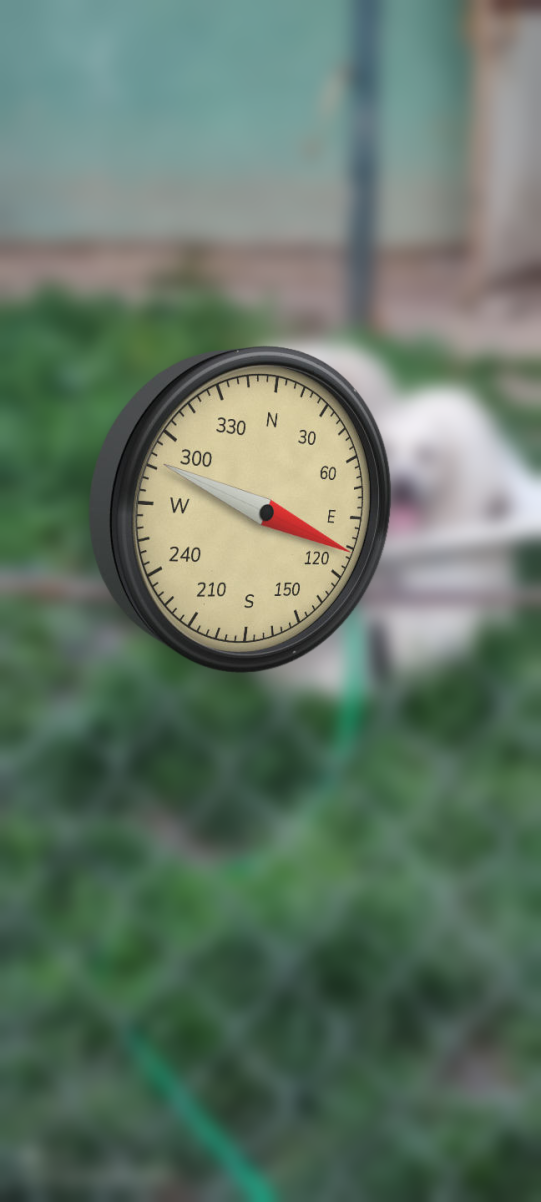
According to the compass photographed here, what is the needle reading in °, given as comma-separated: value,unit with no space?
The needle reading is 107.5,°
